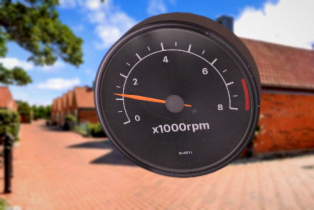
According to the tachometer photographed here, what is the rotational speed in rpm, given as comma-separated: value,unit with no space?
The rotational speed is 1250,rpm
